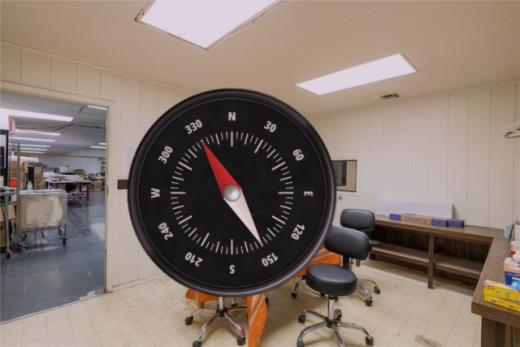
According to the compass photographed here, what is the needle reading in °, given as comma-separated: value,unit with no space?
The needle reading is 330,°
